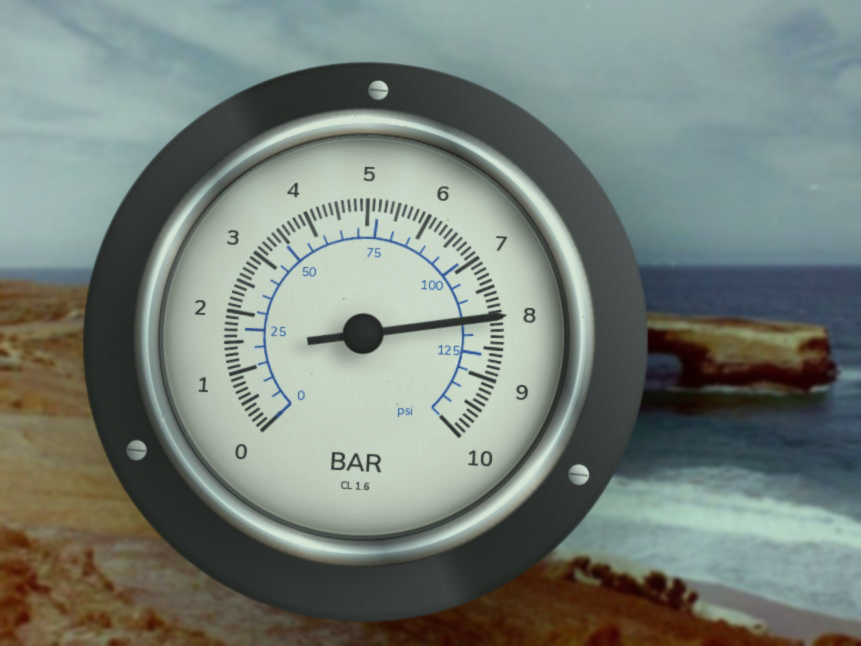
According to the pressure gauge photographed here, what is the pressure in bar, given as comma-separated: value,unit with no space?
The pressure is 8,bar
